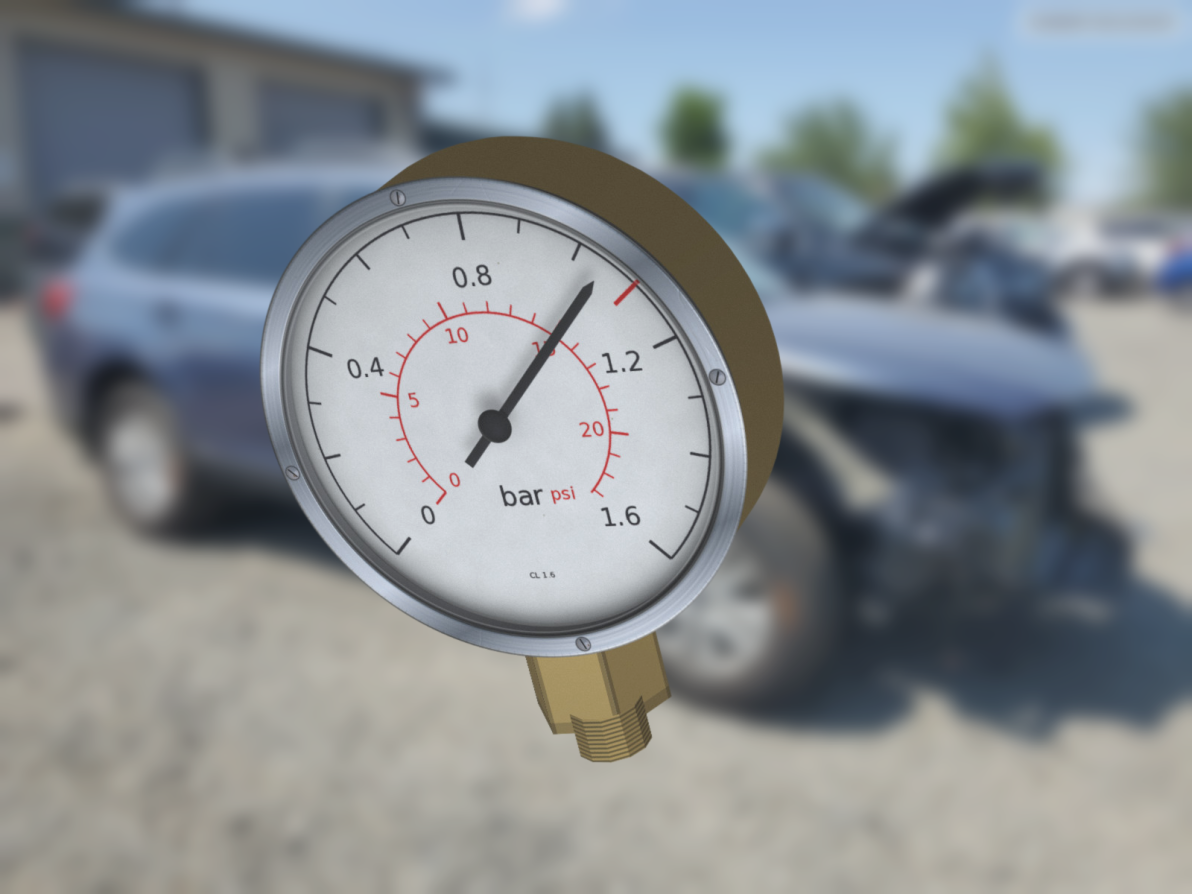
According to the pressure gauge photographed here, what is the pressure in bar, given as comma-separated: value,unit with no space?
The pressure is 1.05,bar
